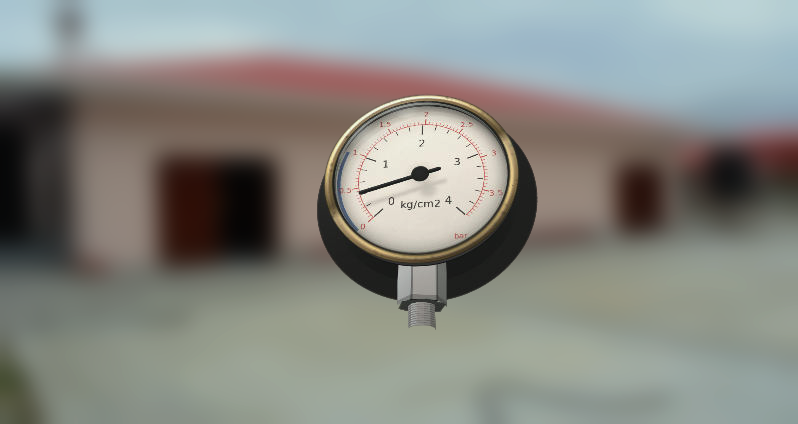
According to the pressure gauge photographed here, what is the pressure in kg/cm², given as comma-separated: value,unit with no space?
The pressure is 0.4,kg/cm²
